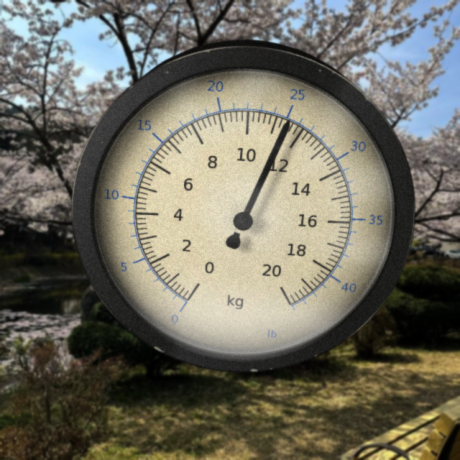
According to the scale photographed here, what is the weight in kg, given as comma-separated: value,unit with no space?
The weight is 11.4,kg
